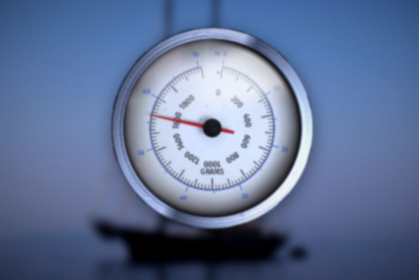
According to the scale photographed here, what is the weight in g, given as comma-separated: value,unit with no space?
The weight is 1600,g
